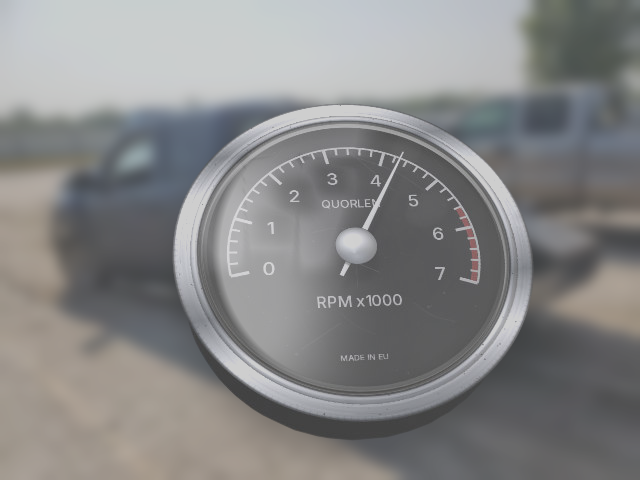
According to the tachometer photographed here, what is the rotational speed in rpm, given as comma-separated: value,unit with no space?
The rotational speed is 4300,rpm
